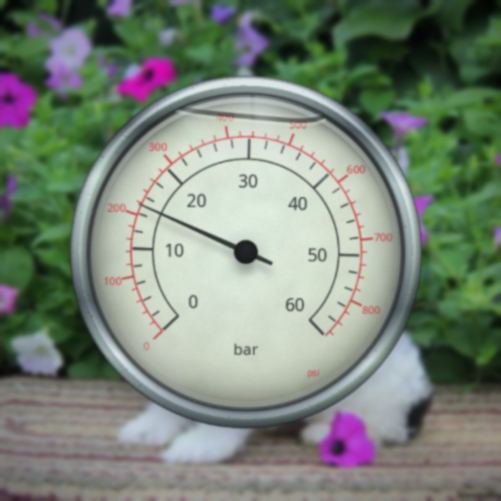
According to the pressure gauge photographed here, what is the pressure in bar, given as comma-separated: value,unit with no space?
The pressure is 15,bar
